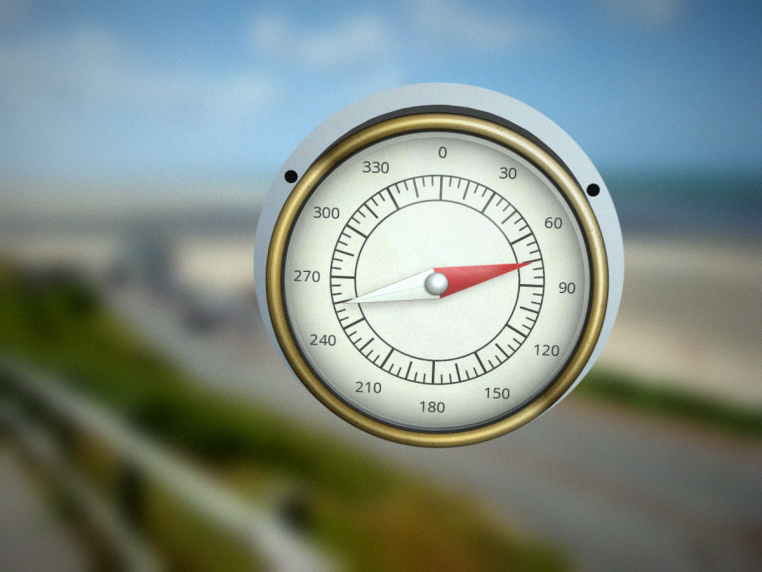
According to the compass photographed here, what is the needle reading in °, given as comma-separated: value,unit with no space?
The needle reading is 75,°
